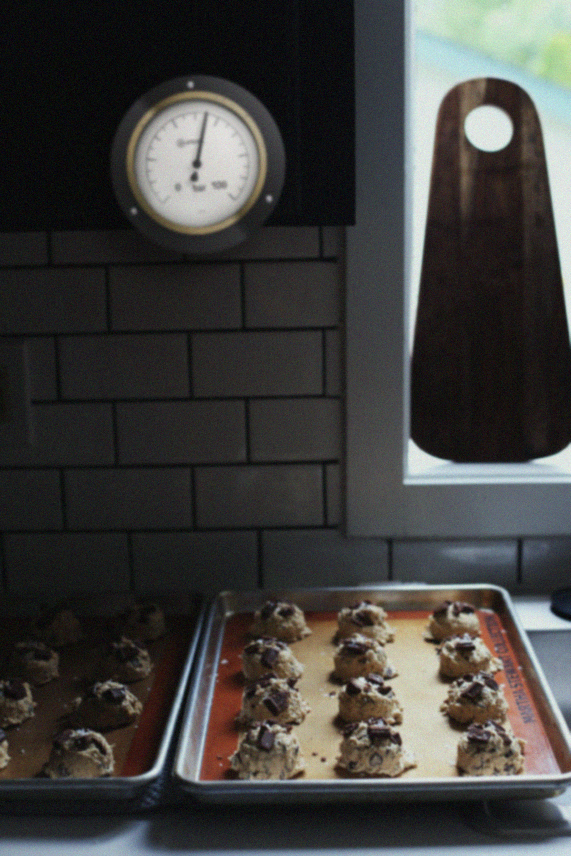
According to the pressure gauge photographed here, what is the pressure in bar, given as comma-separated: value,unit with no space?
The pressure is 55,bar
